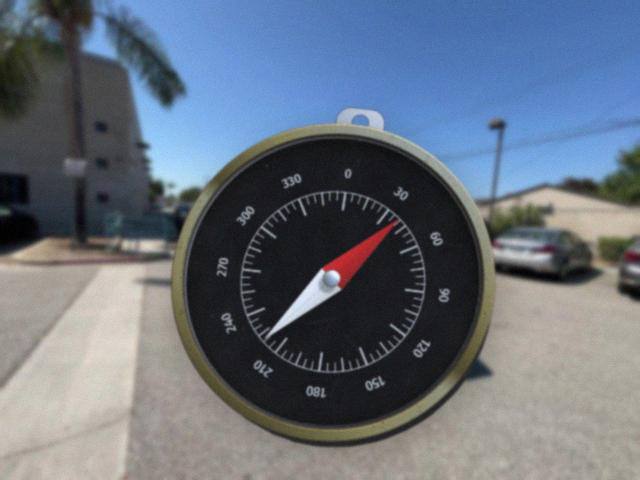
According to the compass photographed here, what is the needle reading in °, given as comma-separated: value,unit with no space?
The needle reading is 40,°
